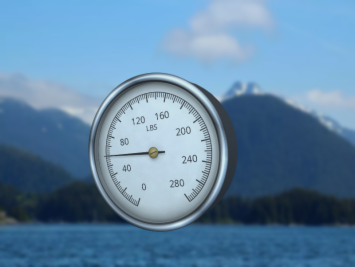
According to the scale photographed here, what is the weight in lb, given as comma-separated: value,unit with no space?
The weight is 60,lb
